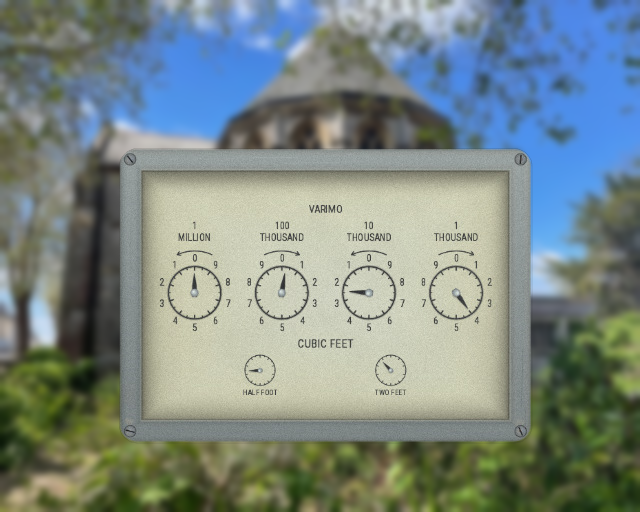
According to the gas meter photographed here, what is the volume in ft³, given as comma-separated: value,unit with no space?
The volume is 2400,ft³
